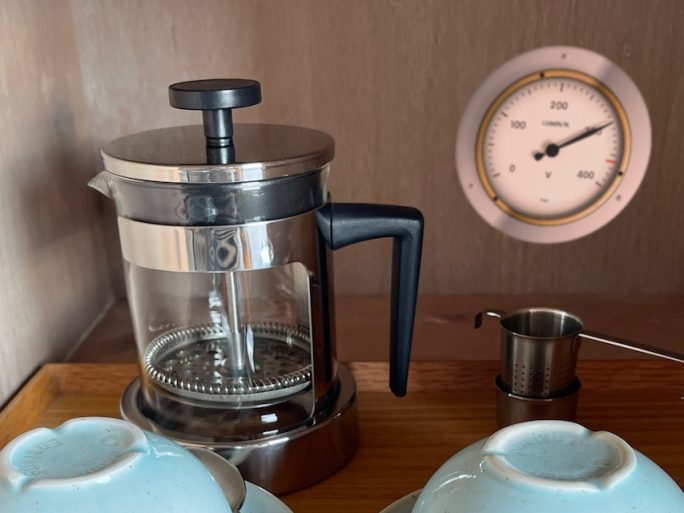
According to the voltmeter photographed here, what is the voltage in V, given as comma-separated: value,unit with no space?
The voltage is 300,V
